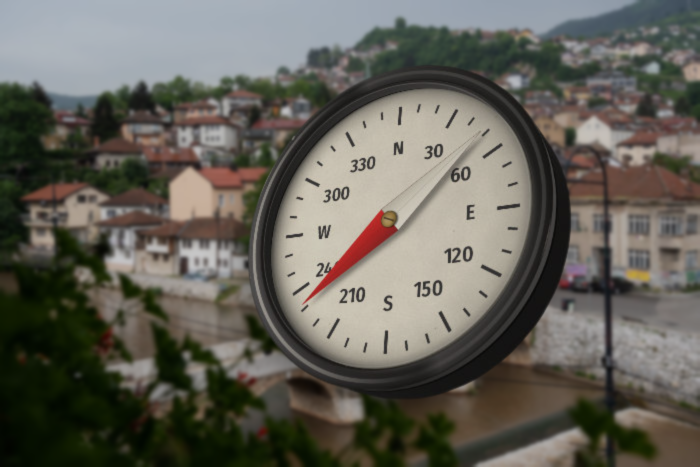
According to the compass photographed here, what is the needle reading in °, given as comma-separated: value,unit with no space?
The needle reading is 230,°
